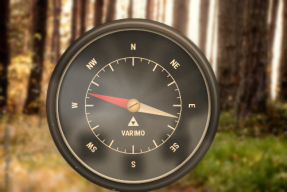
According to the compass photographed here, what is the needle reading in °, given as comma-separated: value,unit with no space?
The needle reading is 285,°
